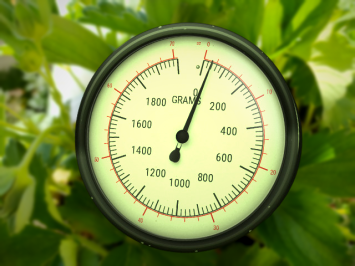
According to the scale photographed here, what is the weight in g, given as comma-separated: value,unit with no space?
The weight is 40,g
